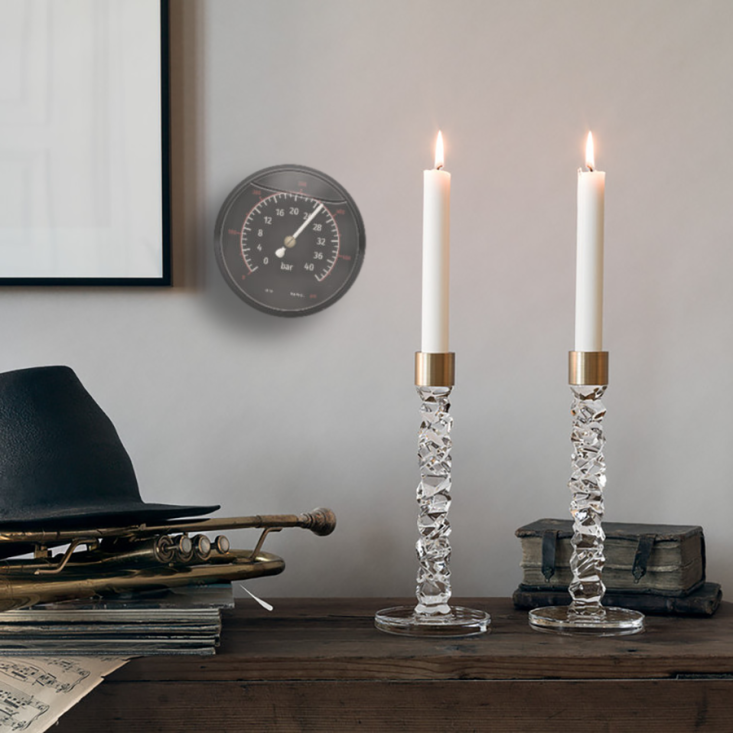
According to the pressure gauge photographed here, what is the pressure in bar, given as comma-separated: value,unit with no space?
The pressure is 25,bar
